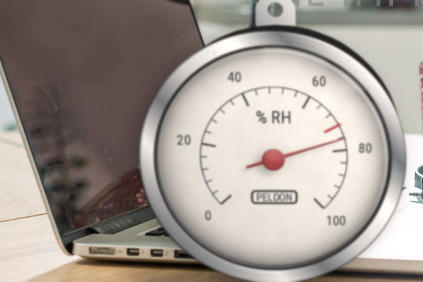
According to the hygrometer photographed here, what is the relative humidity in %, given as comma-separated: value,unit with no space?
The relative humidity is 76,%
